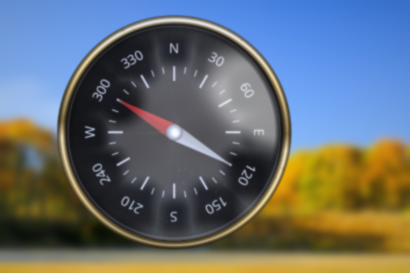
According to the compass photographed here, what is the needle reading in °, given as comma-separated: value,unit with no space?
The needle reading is 300,°
